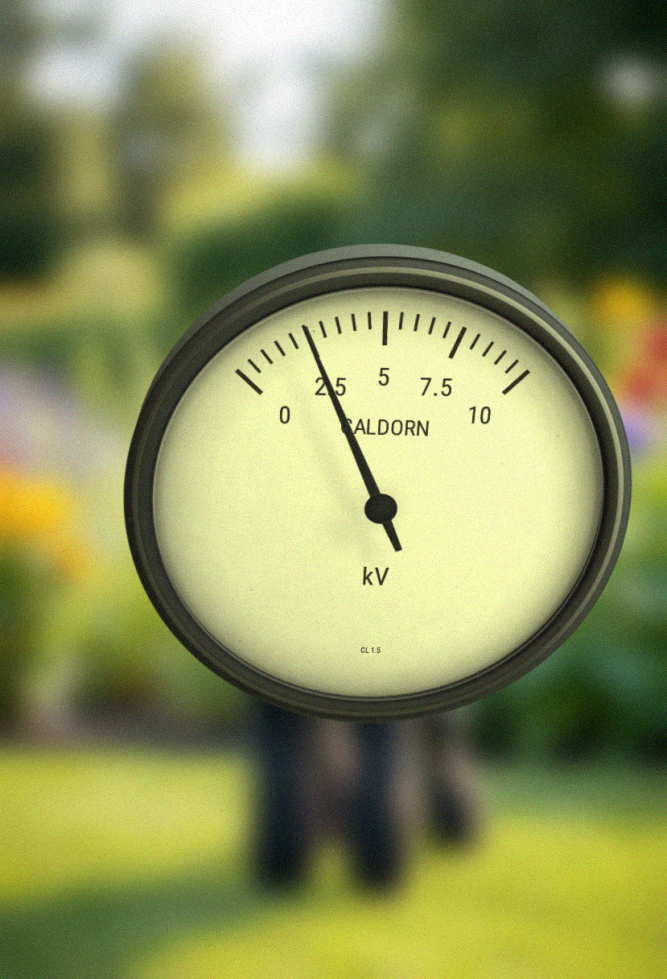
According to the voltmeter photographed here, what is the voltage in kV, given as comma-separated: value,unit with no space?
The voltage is 2.5,kV
